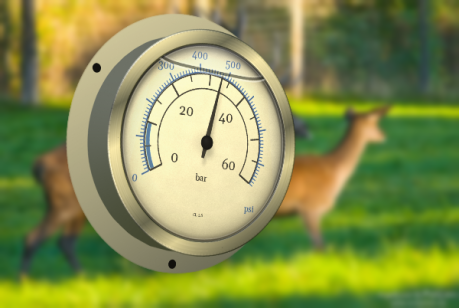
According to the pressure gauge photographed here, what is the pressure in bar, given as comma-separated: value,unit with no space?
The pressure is 32.5,bar
